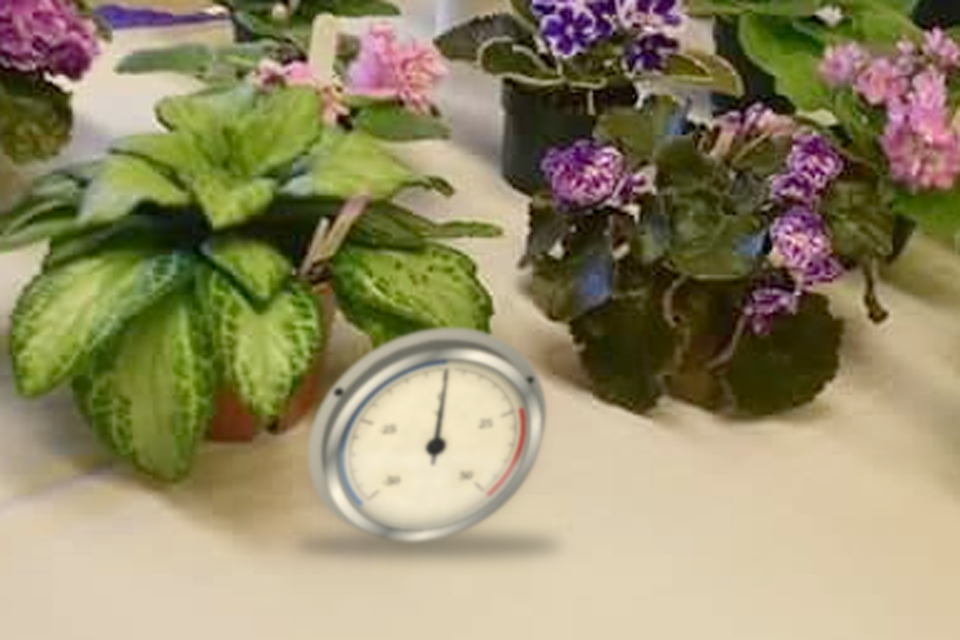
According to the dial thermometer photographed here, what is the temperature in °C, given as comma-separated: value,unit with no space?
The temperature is 0,°C
